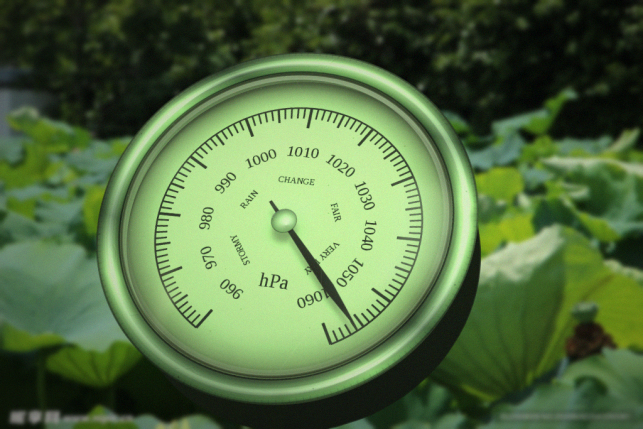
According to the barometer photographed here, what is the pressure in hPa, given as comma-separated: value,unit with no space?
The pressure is 1056,hPa
